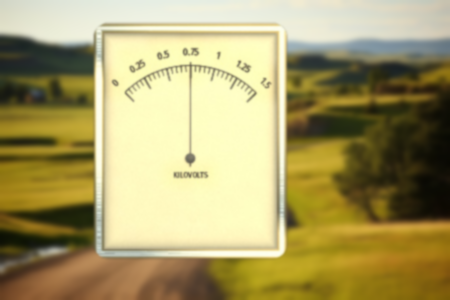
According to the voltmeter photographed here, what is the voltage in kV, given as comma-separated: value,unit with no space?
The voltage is 0.75,kV
